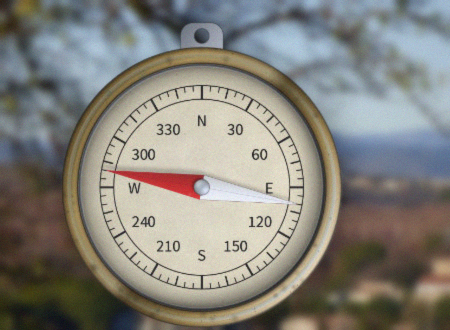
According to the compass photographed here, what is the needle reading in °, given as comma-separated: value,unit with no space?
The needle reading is 280,°
